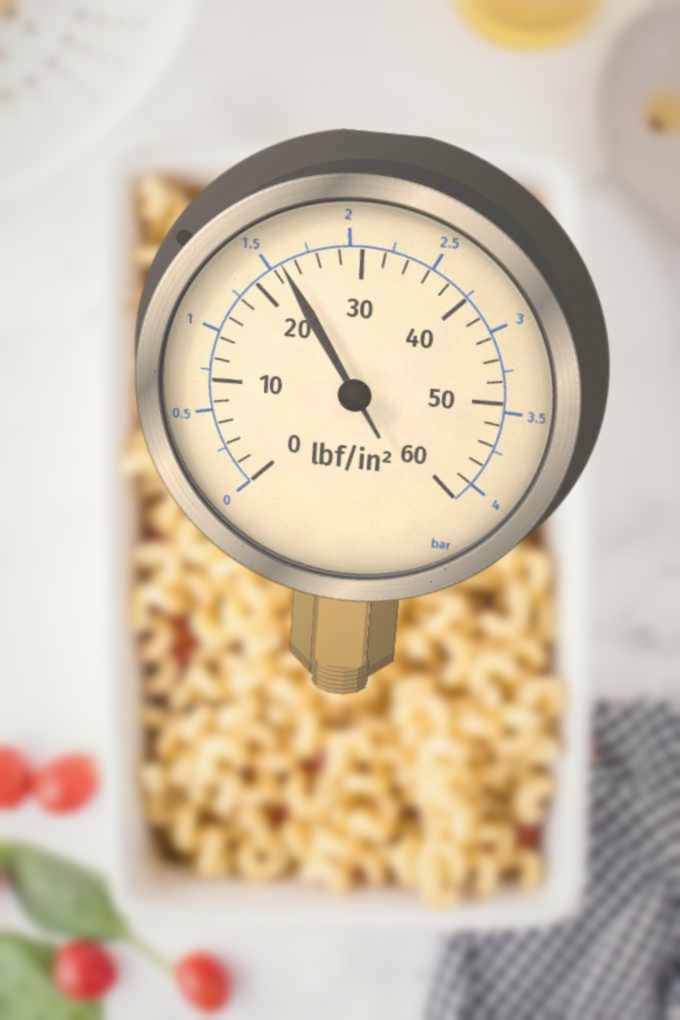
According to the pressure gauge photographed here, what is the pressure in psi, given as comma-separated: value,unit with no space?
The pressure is 23,psi
